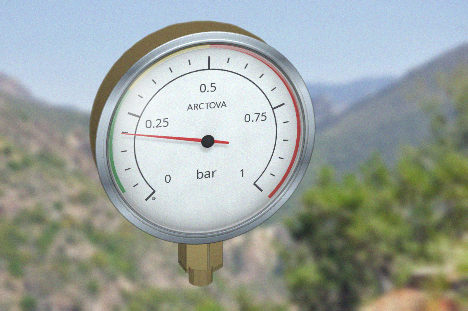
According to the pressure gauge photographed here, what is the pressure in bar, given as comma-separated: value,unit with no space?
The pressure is 0.2,bar
